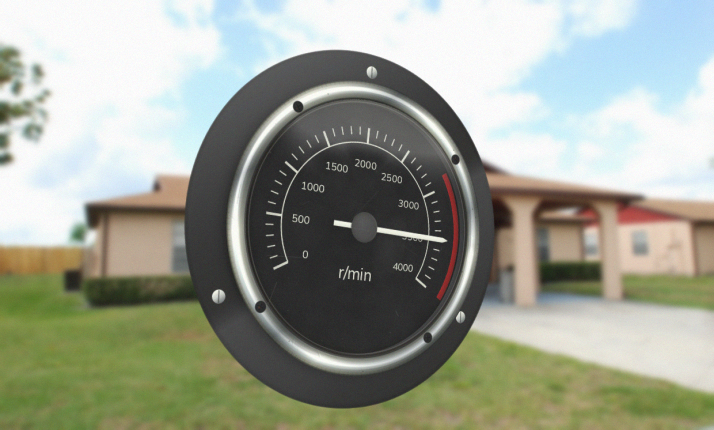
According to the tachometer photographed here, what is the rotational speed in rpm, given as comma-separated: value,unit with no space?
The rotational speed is 3500,rpm
